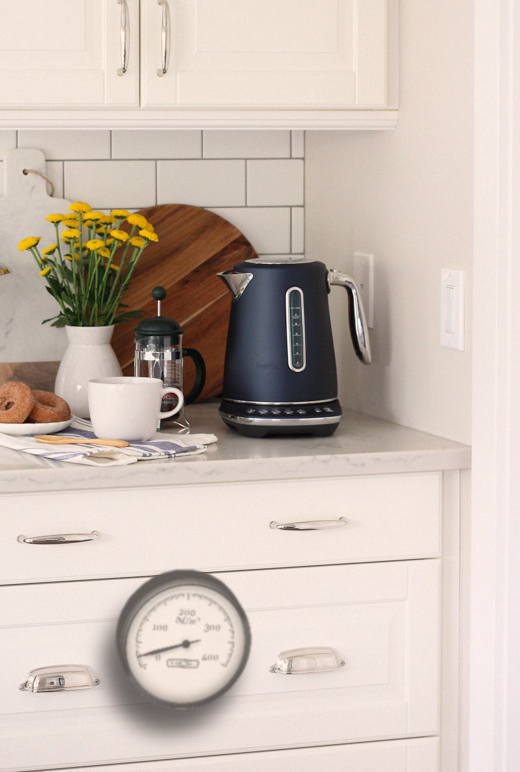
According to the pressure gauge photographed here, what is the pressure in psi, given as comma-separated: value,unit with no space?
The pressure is 25,psi
